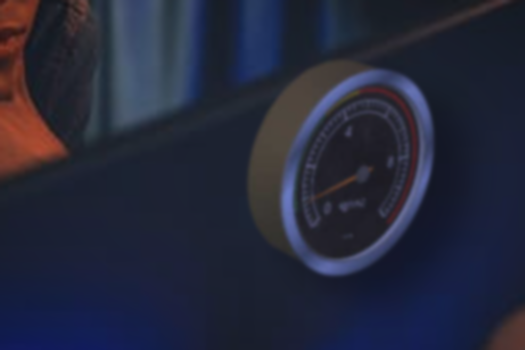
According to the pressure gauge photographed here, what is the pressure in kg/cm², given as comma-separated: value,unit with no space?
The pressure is 1,kg/cm²
